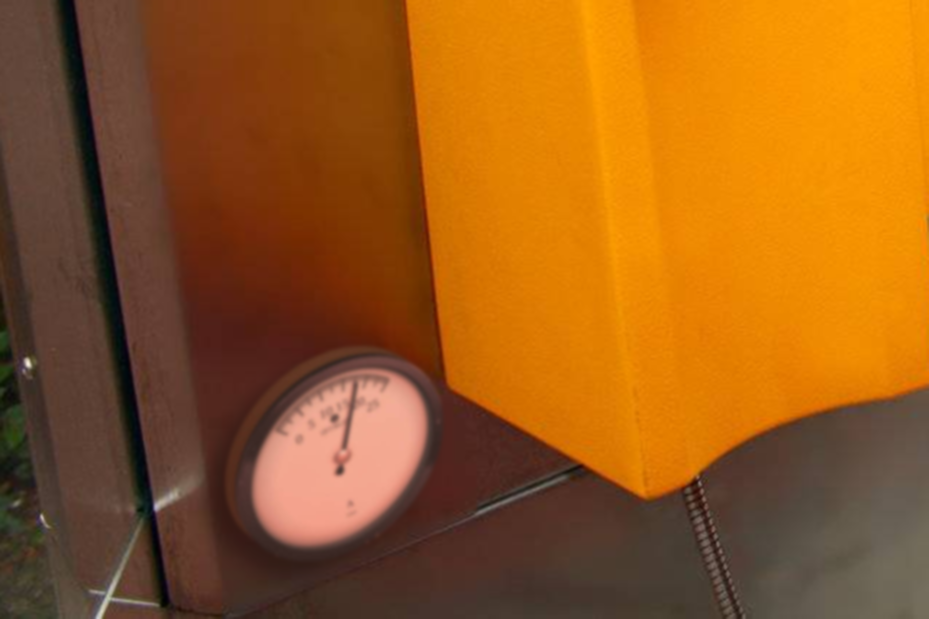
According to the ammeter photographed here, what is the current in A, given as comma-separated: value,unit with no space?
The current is 17.5,A
